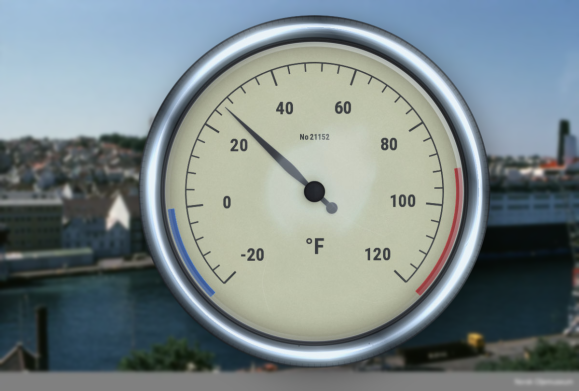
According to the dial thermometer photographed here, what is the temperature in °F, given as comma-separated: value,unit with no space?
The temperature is 26,°F
